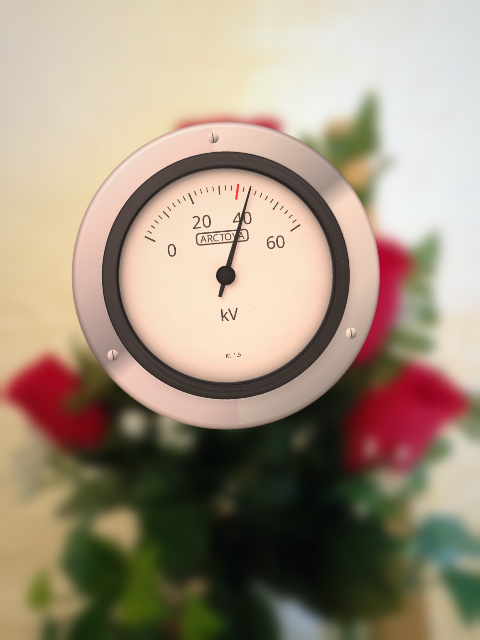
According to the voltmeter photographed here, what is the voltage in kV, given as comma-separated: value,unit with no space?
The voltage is 40,kV
